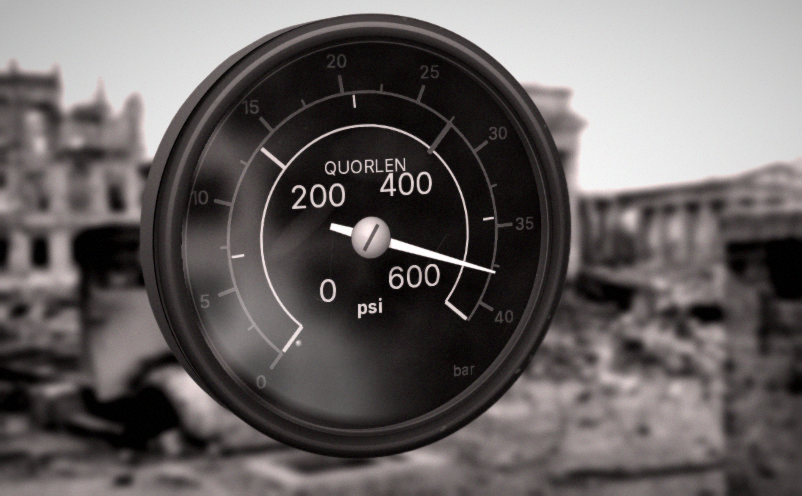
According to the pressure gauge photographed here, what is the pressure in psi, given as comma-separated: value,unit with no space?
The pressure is 550,psi
